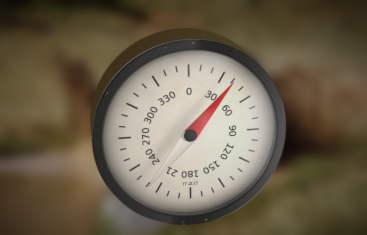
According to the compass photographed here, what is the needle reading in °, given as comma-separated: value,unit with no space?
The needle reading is 40,°
